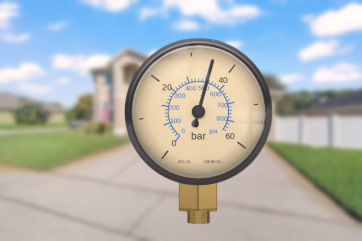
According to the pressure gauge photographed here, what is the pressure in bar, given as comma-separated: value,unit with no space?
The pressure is 35,bar
